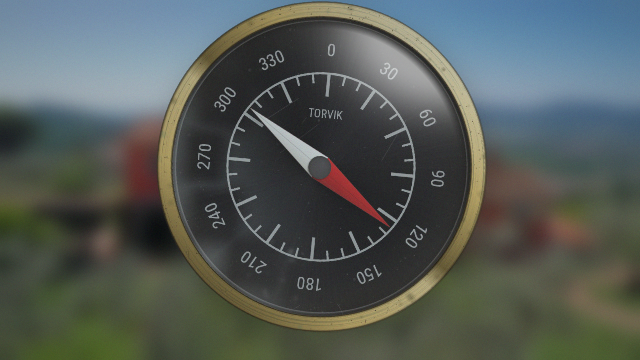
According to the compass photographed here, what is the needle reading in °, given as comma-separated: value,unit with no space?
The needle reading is 125,°
